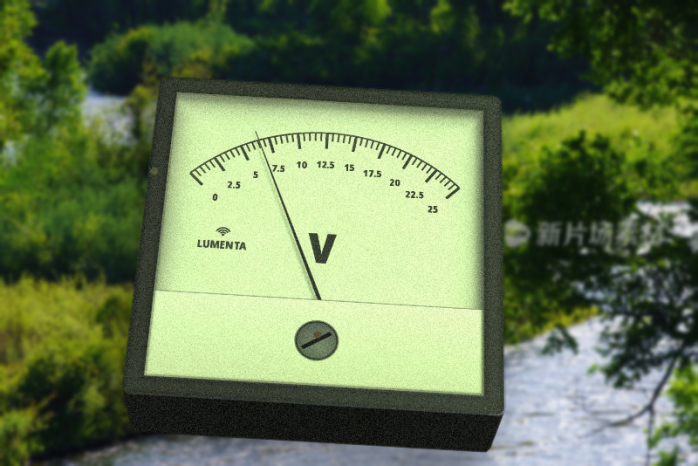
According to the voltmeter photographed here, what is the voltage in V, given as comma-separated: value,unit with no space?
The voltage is 6.5,V
